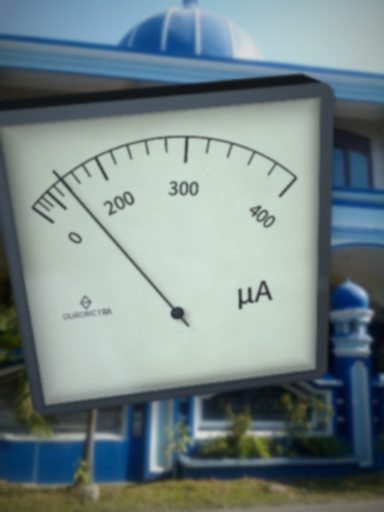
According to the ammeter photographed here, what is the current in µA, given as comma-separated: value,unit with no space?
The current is 140,µA
